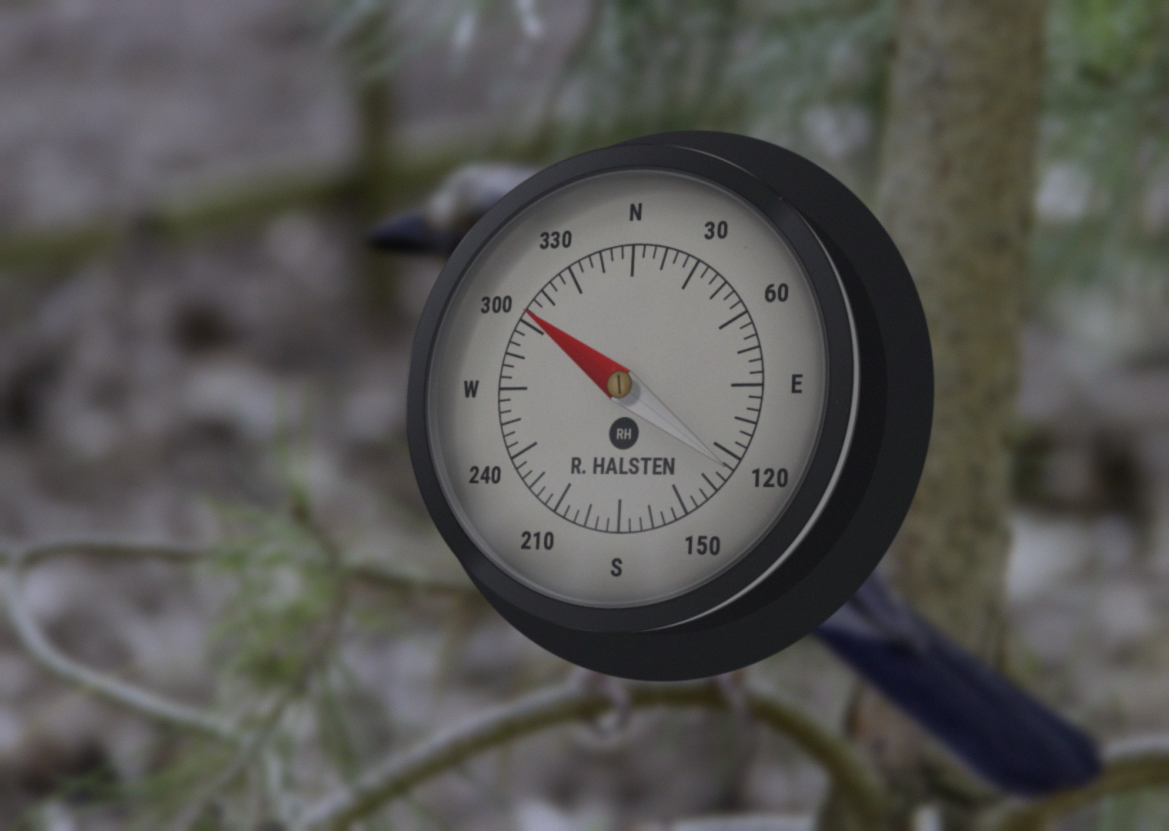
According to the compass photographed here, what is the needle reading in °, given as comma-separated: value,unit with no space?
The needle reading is 305,°
